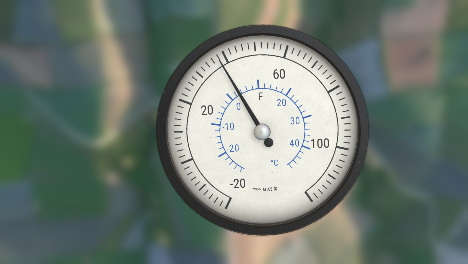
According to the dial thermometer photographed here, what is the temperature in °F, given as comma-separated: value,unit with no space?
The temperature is 38,°F
